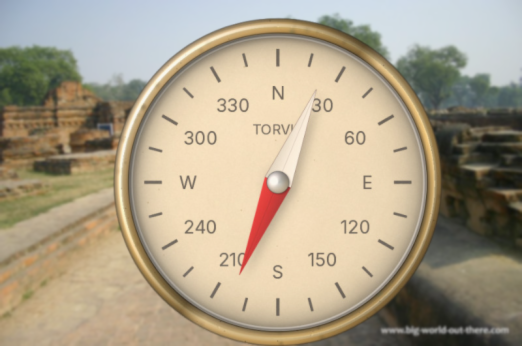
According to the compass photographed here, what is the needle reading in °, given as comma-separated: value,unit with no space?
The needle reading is 202.5,°
